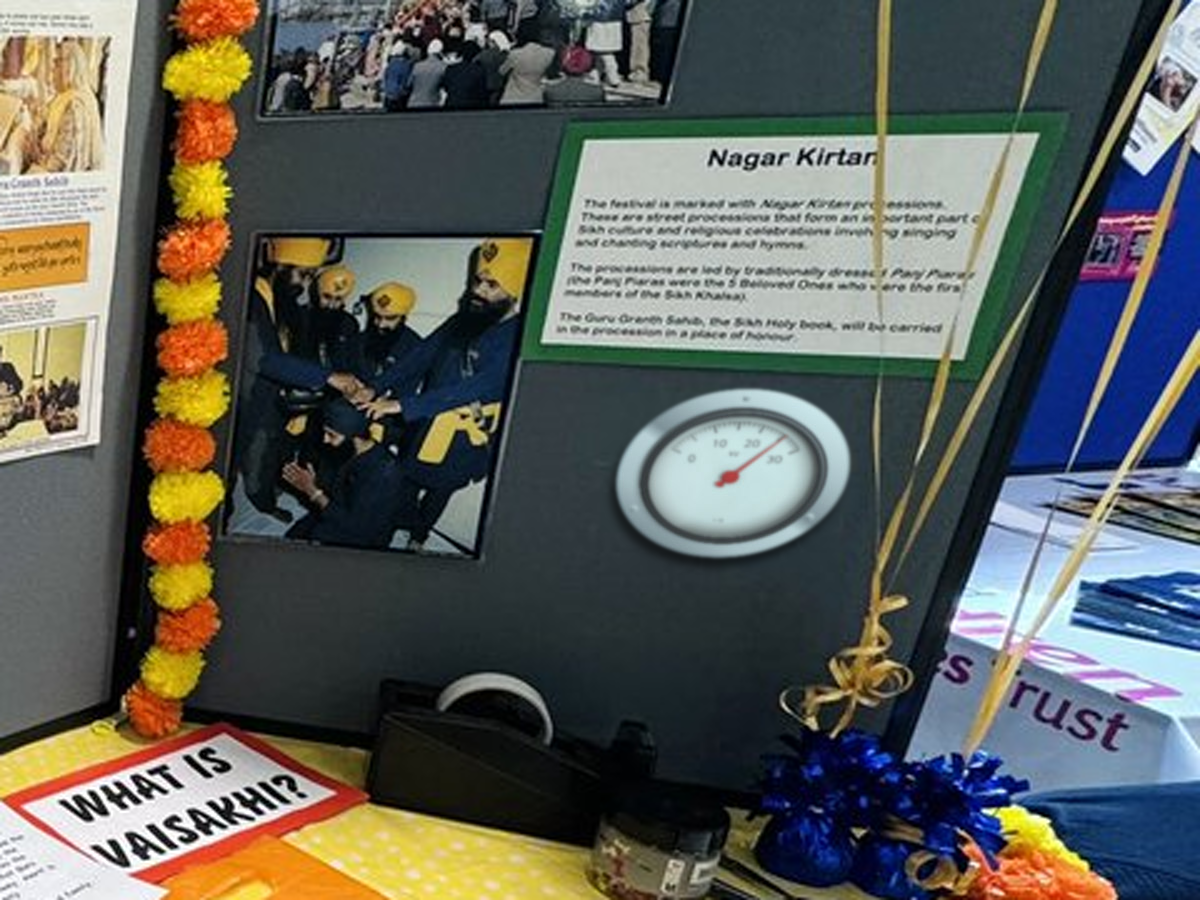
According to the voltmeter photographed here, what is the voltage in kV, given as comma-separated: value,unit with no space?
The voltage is 25,kV
